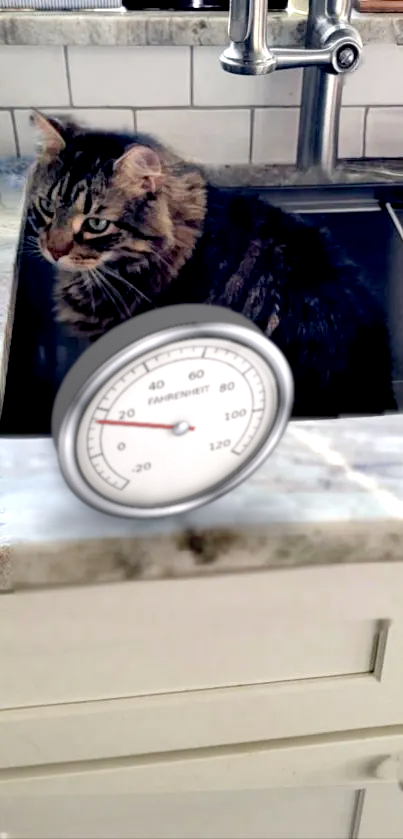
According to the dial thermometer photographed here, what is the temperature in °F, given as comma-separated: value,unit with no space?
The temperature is 16,°F
